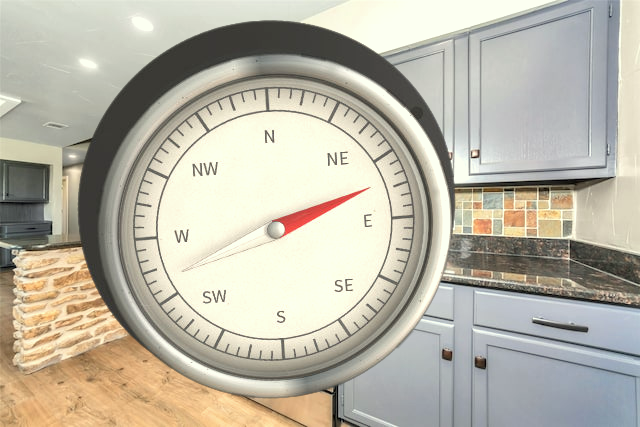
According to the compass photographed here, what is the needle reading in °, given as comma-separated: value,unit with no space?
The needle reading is 70,°
